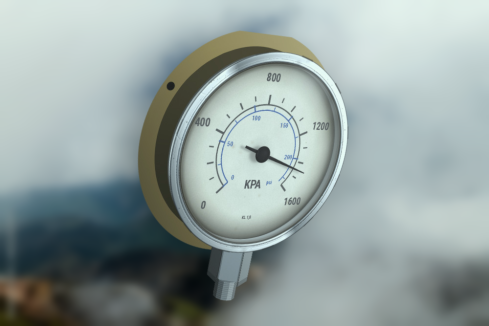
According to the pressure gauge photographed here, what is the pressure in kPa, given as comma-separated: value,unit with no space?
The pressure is 1450,kPa
